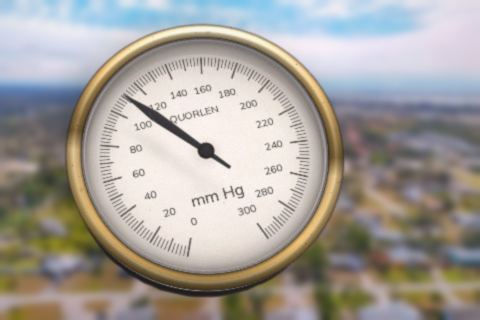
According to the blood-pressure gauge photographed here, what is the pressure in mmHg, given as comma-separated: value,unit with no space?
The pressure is 110,mmHg
